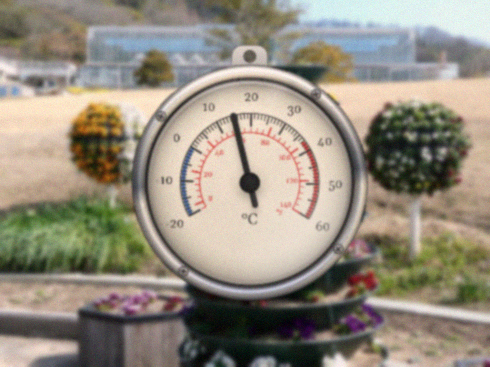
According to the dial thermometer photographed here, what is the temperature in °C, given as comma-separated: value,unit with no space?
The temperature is 15,°C
